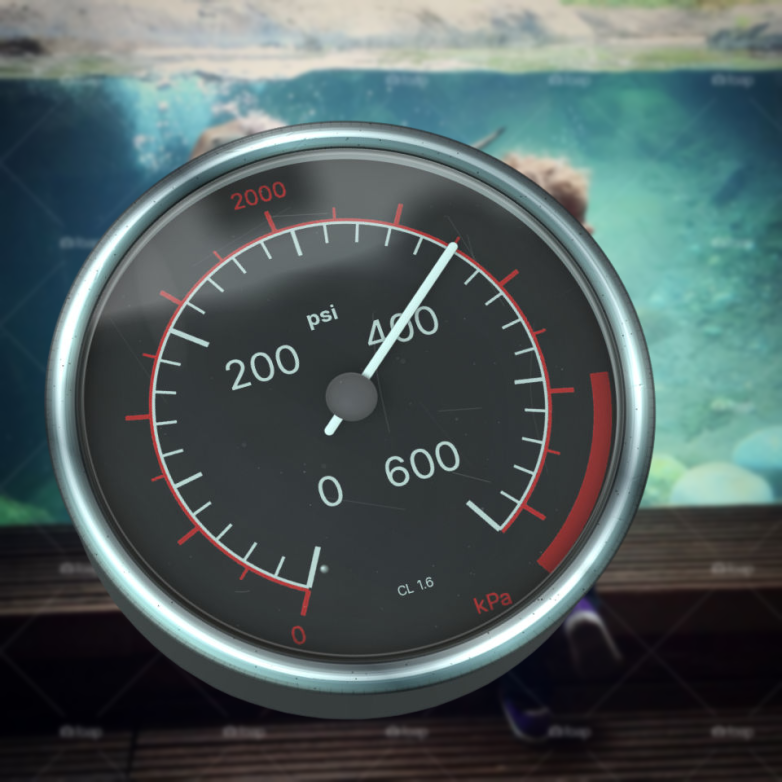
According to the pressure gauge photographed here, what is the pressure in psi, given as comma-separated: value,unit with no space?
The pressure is 400,psi
